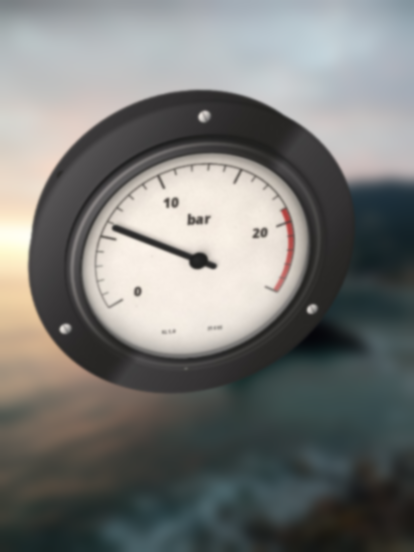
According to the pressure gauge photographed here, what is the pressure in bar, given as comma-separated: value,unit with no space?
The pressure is 6,bar
